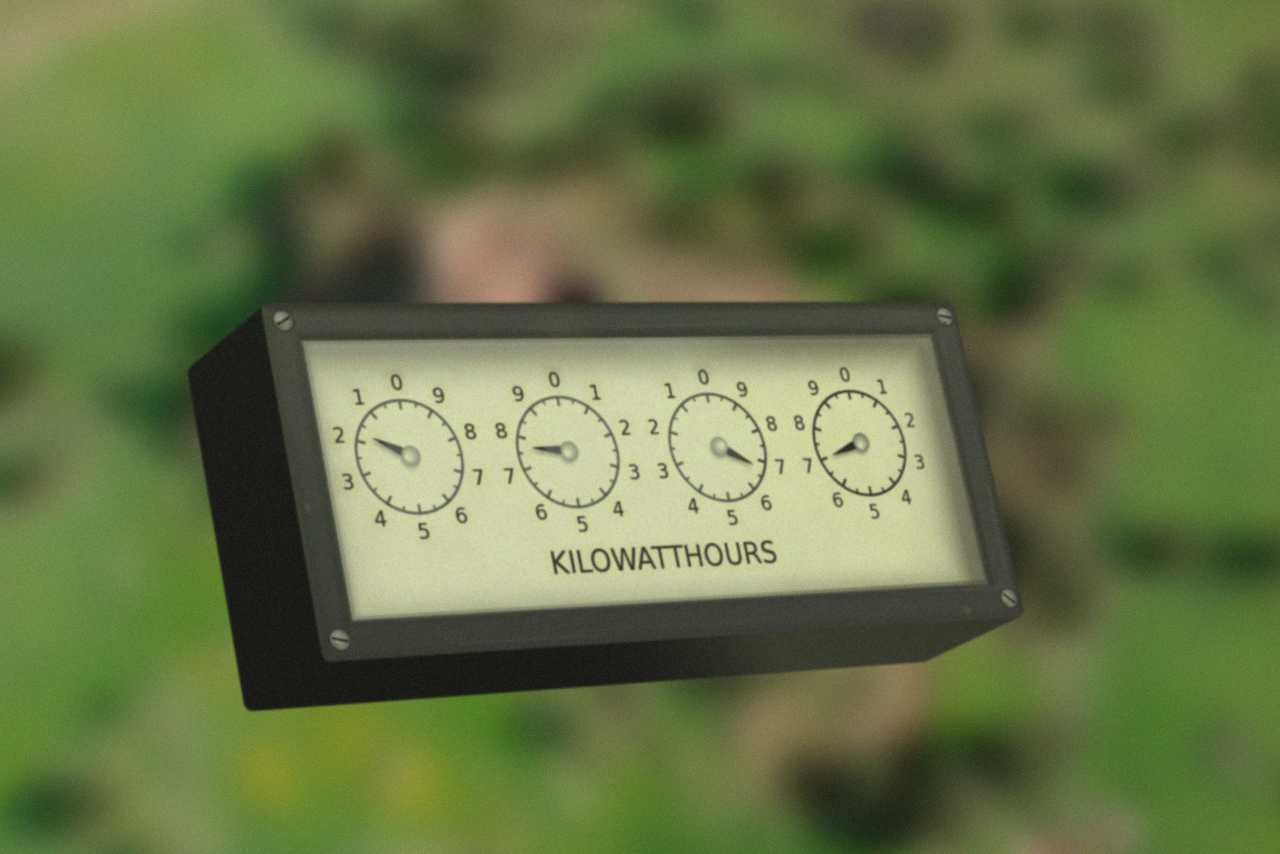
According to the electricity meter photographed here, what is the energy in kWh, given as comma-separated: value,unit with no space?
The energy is 1767,kWh
